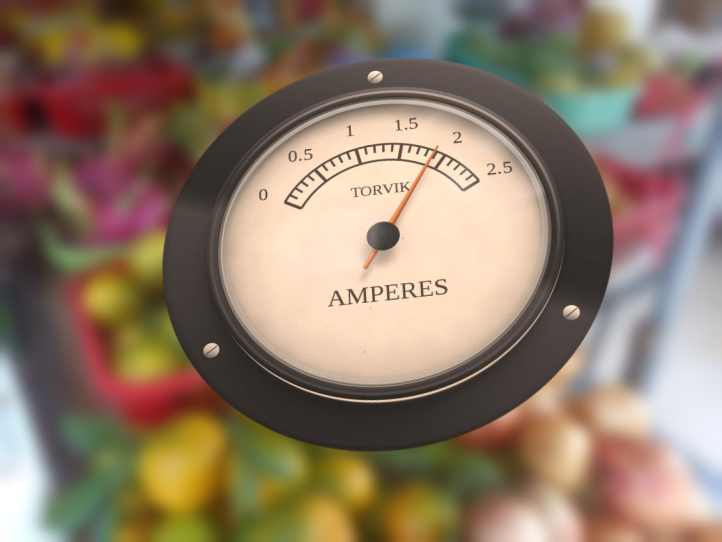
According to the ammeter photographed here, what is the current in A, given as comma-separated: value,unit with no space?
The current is 1.9,A
